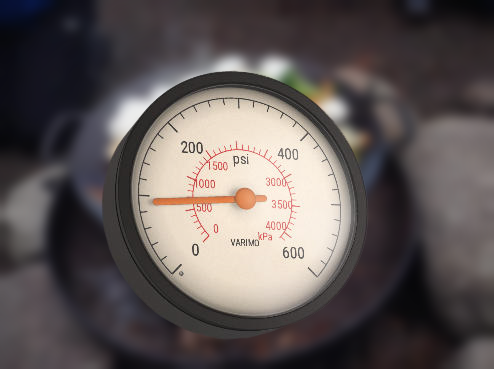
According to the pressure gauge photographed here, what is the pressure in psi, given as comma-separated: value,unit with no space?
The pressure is 90,psi
